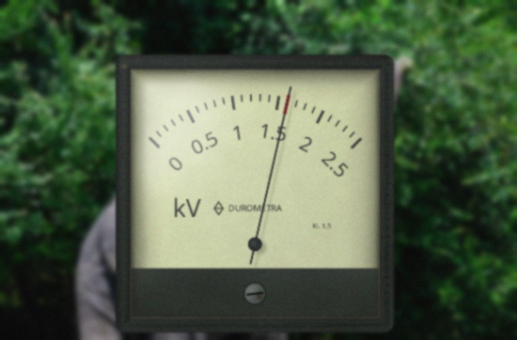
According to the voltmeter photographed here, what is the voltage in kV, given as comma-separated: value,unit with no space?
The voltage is 1.6,kV
